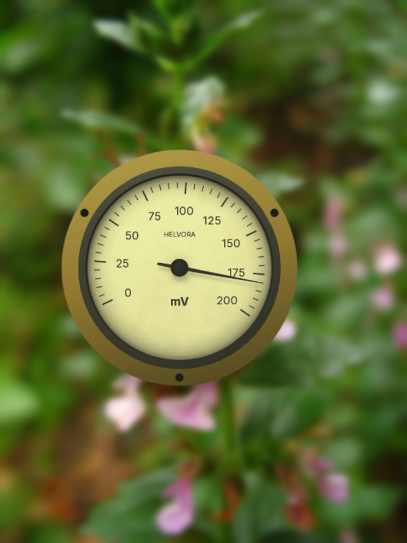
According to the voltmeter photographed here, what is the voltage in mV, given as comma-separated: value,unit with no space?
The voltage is 180,mV
